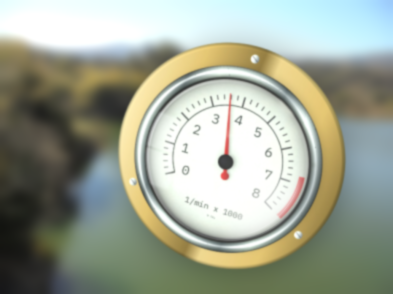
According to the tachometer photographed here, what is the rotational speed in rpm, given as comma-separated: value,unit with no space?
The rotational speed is 3600,rpm
